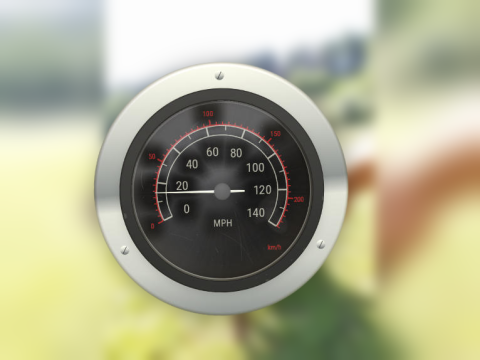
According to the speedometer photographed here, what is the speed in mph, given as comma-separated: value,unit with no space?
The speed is 15,mph
